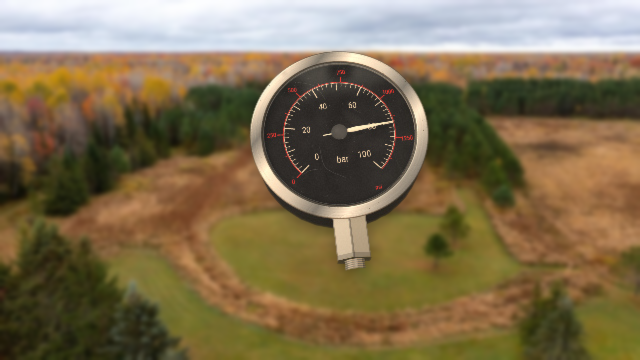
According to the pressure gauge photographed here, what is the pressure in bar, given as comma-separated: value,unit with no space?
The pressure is 80,bar
